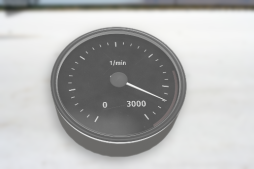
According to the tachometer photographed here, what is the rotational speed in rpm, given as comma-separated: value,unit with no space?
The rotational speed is 2700,rpm
